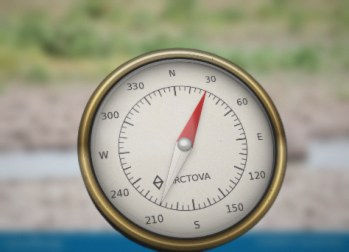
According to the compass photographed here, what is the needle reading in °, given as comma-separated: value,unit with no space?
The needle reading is 30,°
